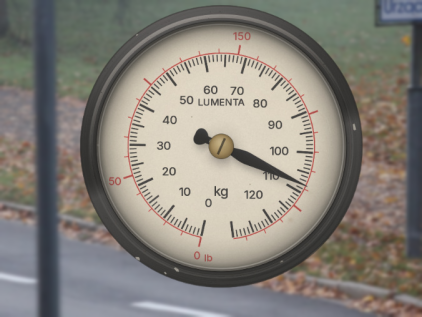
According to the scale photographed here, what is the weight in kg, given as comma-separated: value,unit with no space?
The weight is 108,kg
